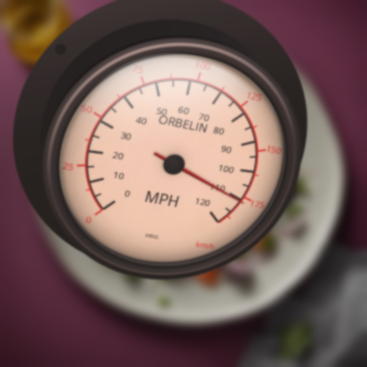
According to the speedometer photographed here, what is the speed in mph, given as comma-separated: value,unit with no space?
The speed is 110,mph
